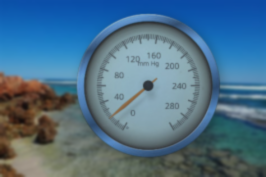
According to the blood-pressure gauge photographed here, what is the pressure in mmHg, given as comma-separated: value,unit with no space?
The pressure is 20,mmHg
